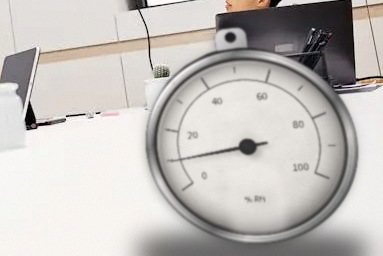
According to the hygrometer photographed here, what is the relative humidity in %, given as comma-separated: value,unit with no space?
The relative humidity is 10,%
